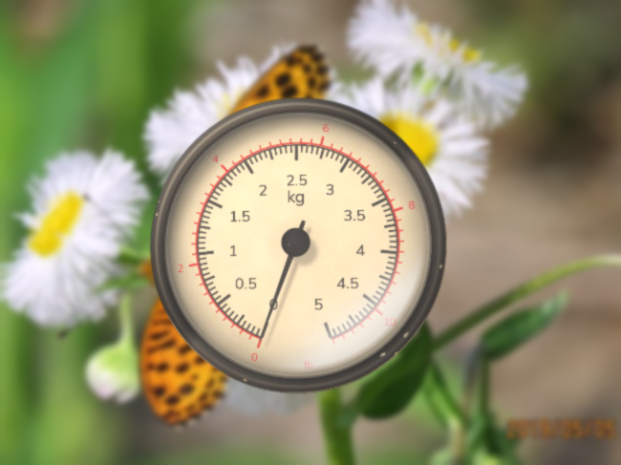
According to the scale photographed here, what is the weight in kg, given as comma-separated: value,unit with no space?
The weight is 0,kg
